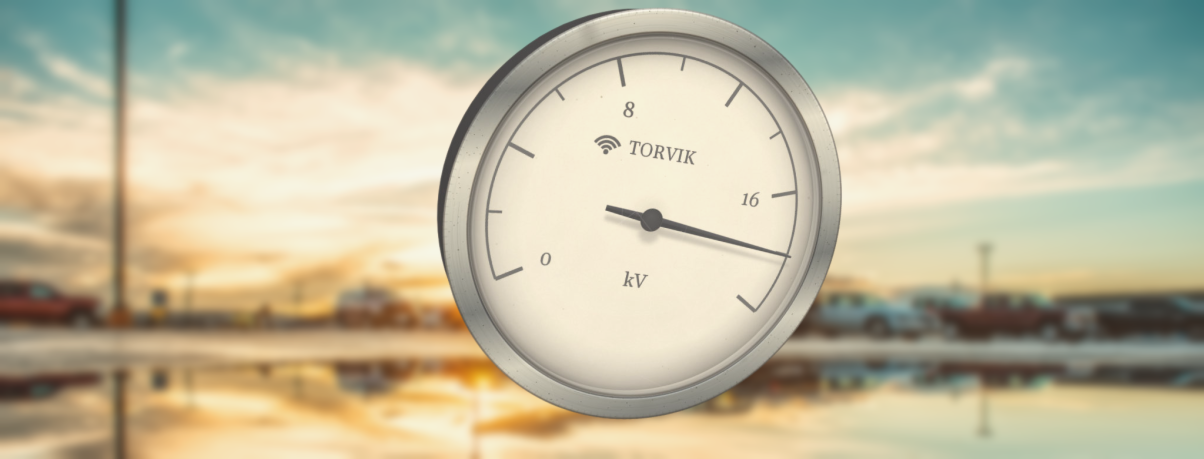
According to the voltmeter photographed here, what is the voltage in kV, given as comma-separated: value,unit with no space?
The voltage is 18,kV
